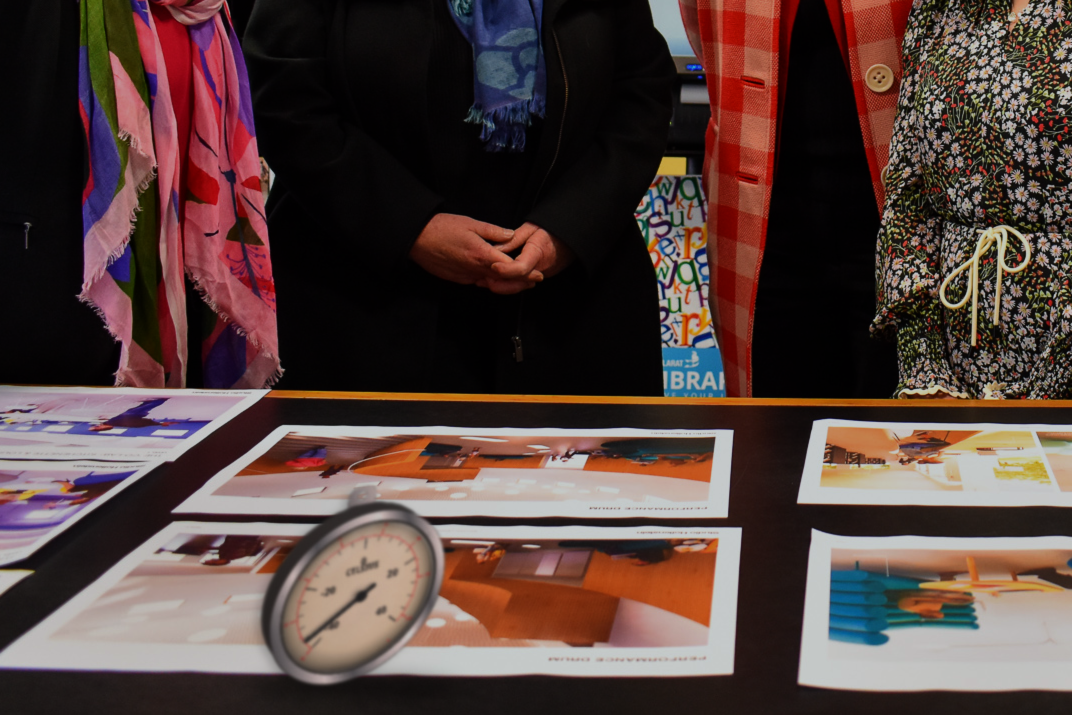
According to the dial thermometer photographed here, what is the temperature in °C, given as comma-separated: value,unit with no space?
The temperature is -36,°C
